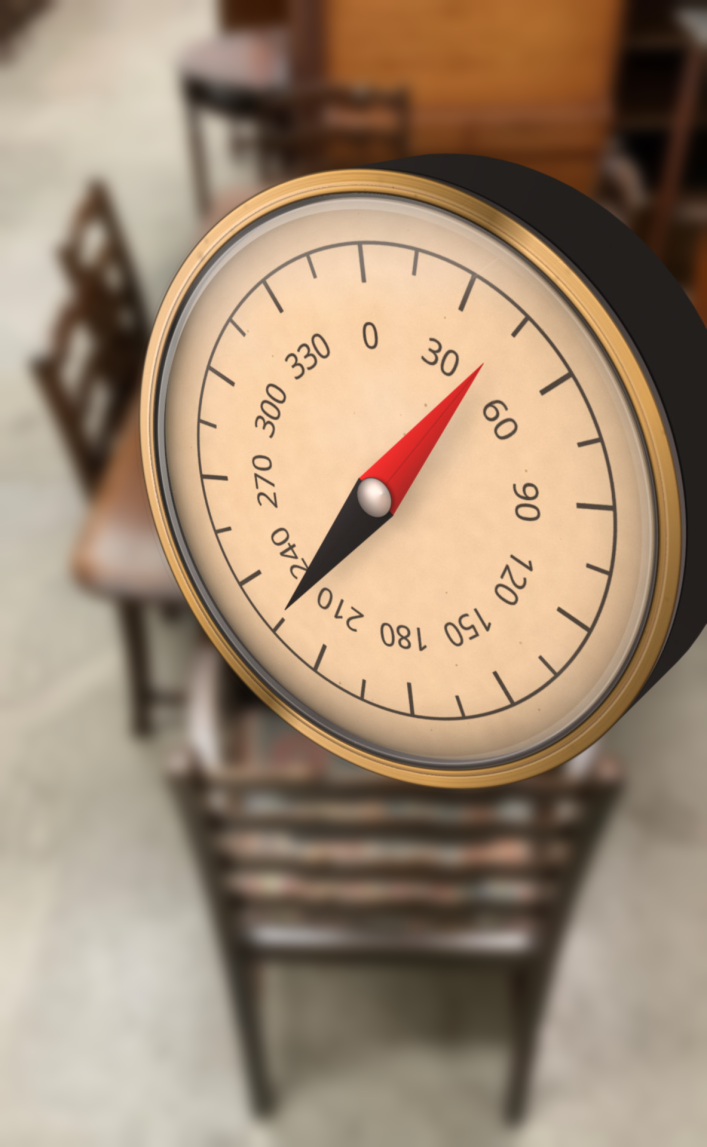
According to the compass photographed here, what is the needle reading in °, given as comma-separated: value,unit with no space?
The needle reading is 45,°
